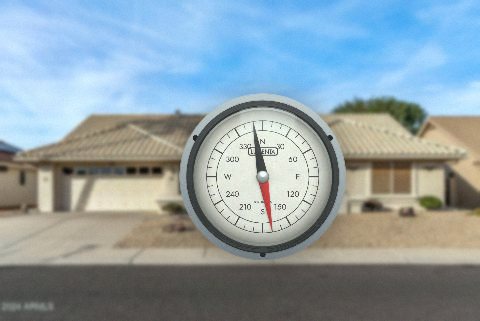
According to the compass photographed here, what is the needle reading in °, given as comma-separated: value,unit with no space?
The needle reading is 170,°
